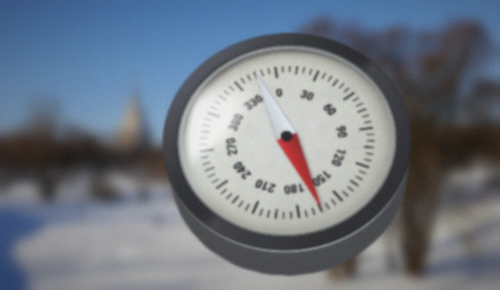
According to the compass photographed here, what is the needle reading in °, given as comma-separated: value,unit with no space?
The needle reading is 165,°
